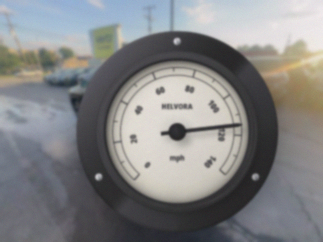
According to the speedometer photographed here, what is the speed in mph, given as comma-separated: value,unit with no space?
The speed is 115,mph
